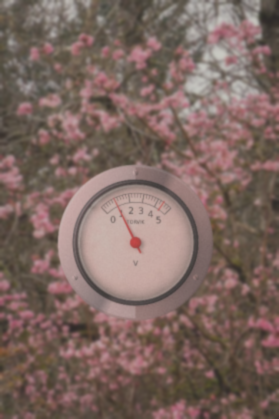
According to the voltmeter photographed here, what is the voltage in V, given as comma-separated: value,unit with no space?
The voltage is 1,V
